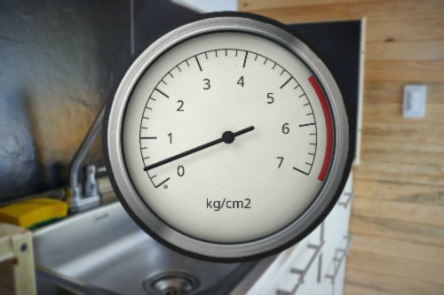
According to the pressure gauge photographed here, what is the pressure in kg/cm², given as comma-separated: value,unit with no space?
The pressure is 0.4,kg/cm²
